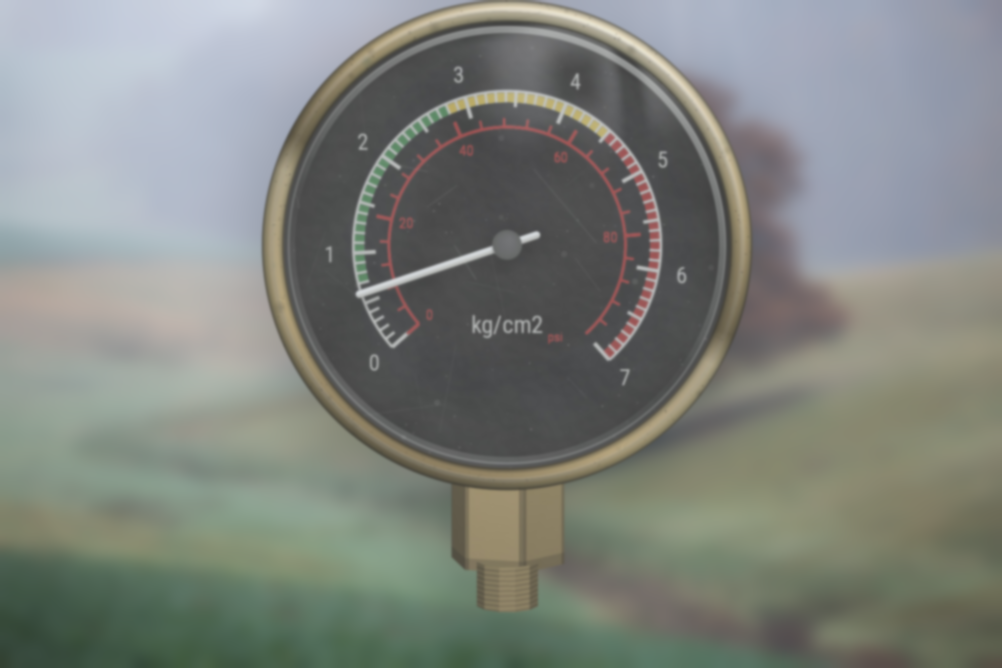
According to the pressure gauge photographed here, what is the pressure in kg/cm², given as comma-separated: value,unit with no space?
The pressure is 0.6,kg/cm²
